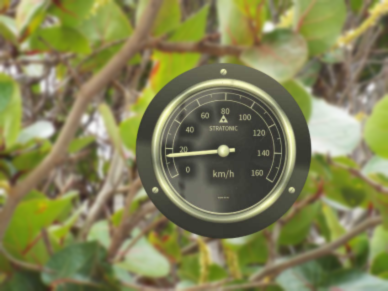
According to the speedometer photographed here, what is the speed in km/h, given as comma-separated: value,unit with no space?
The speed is 15,km/h
